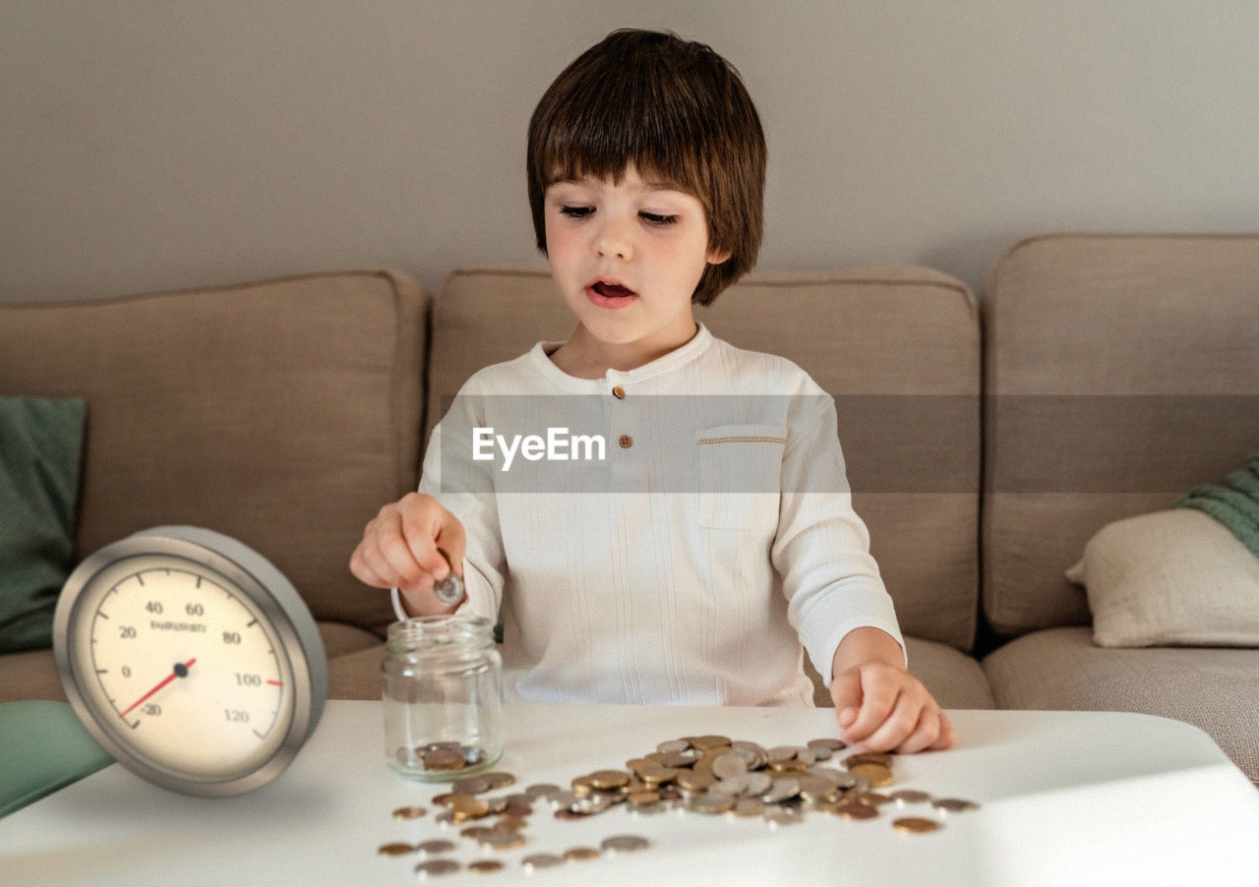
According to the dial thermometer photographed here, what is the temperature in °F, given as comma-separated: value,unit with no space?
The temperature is -15,°F
